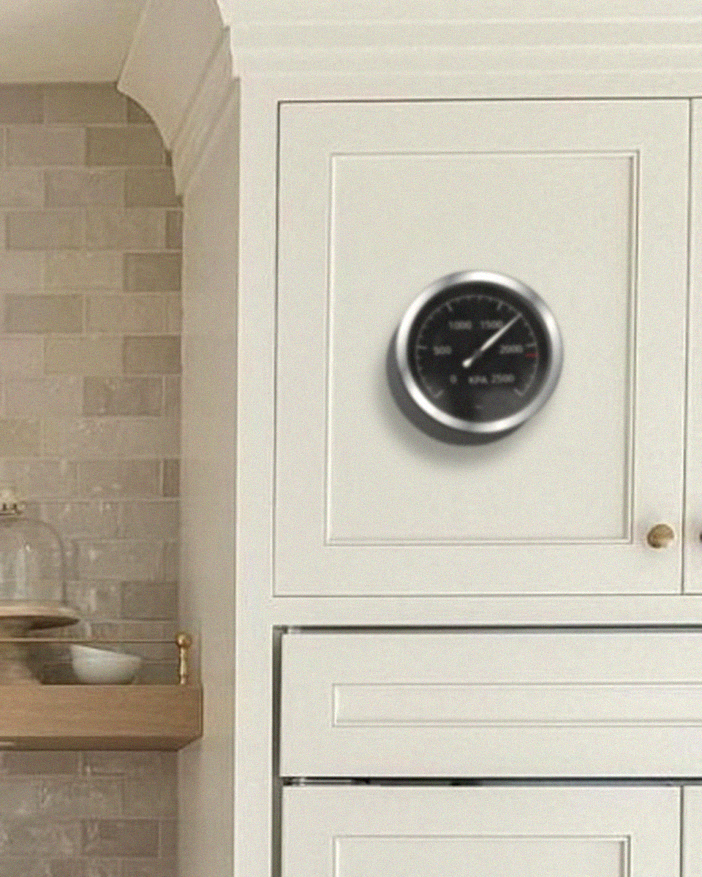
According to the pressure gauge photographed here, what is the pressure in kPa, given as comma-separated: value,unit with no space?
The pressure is 1700,kPa
